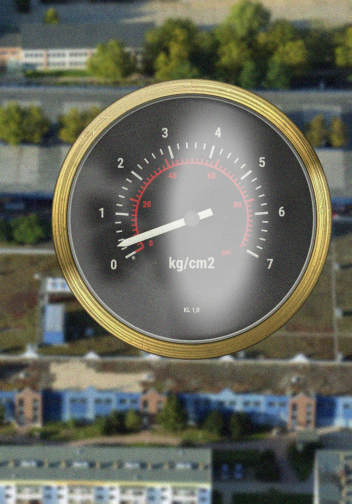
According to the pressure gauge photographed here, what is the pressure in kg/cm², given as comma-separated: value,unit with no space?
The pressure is 0.3,kg/cm²
